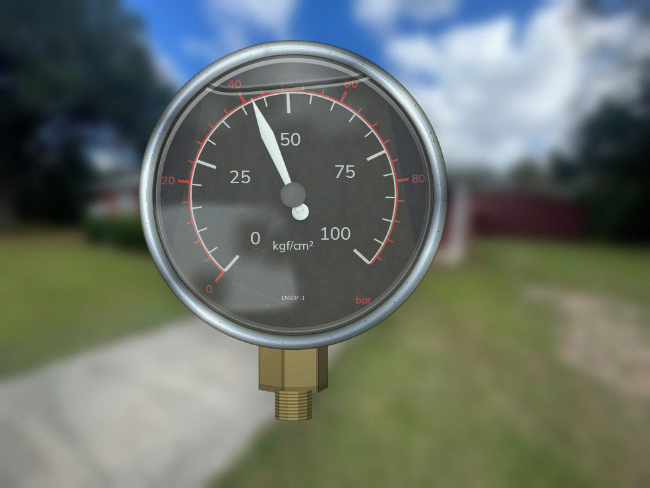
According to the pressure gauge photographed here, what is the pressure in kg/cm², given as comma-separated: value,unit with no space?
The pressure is 42.5,kg/cm²
